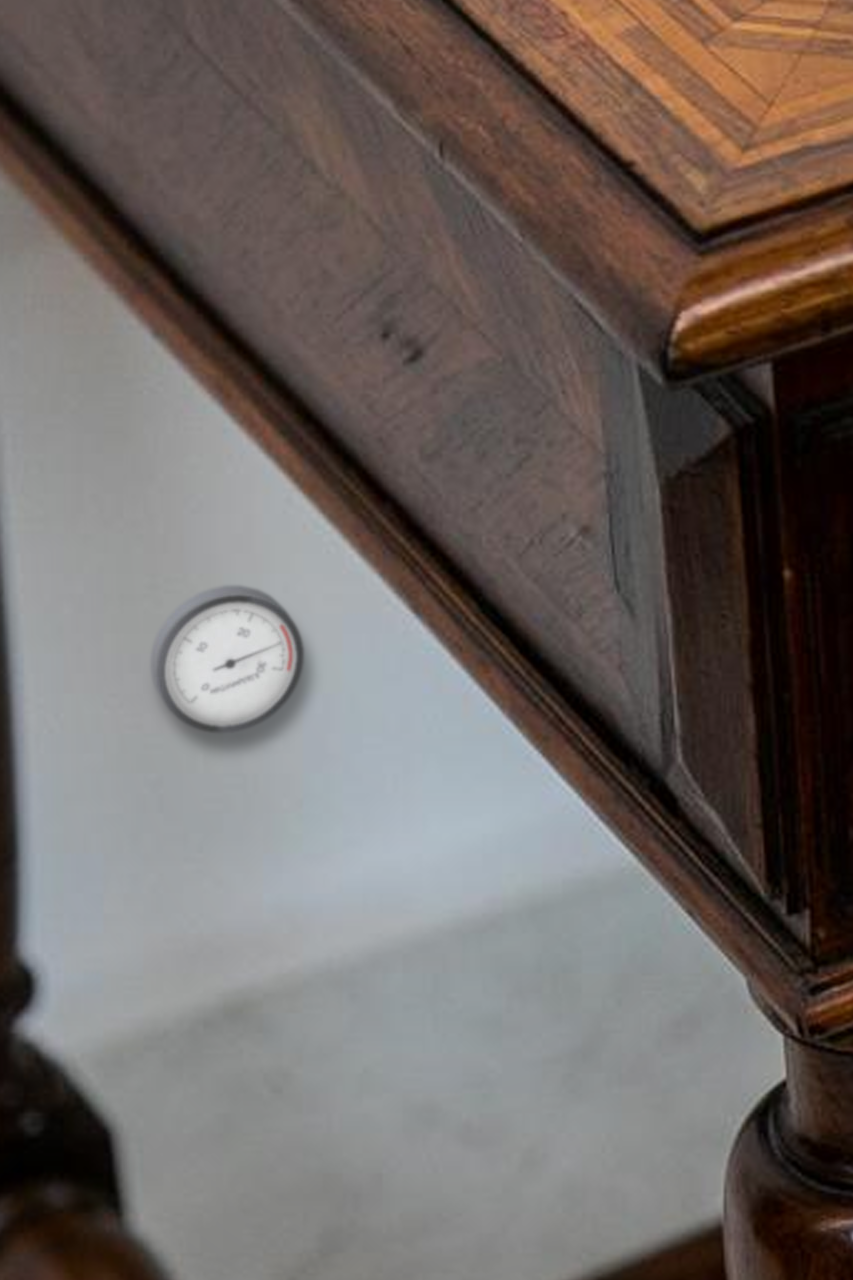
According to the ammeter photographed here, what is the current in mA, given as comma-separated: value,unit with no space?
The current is 26,mA
